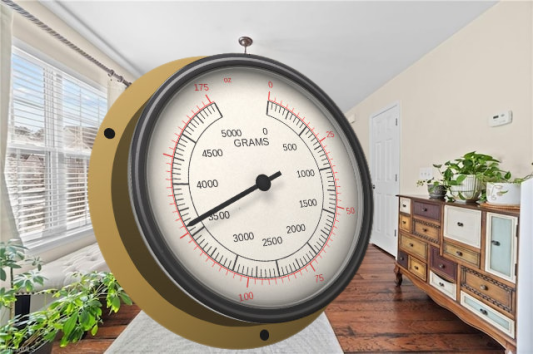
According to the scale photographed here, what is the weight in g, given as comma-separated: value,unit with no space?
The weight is 3600,g
